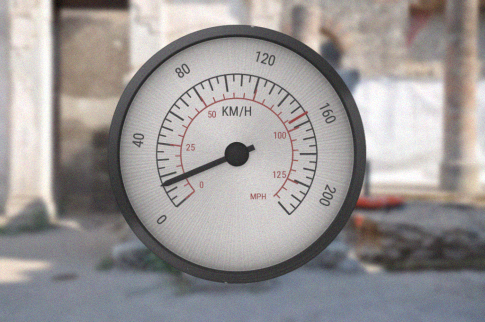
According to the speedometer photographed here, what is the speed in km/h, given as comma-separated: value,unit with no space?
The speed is 15,km/h
